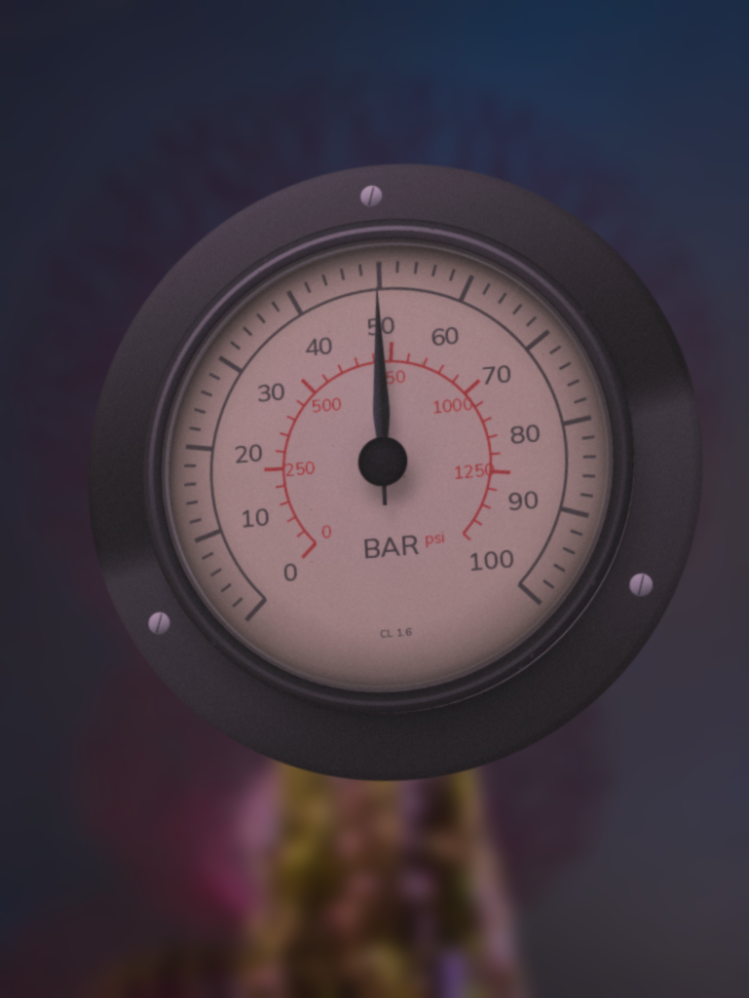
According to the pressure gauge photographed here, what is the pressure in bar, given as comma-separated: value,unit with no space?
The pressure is 50,bar
